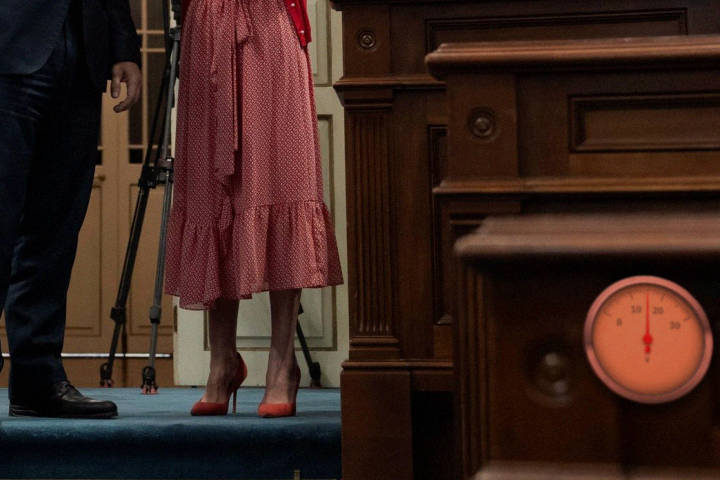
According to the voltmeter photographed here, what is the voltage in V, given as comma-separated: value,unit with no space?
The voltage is 15,V
